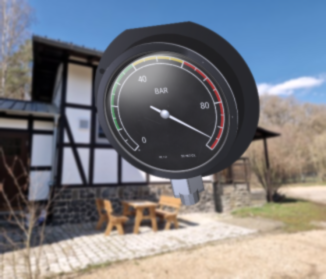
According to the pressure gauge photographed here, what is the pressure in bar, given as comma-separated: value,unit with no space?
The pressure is 95,bar
